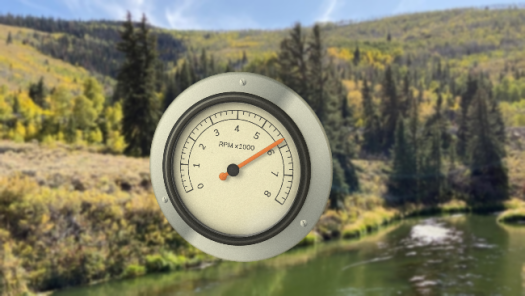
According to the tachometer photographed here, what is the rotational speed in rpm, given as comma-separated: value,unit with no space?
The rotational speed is 5800,rpm
